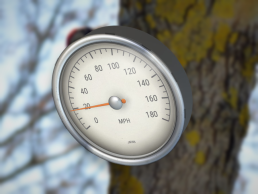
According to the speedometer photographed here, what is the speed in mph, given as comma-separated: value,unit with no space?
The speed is 20,mph
